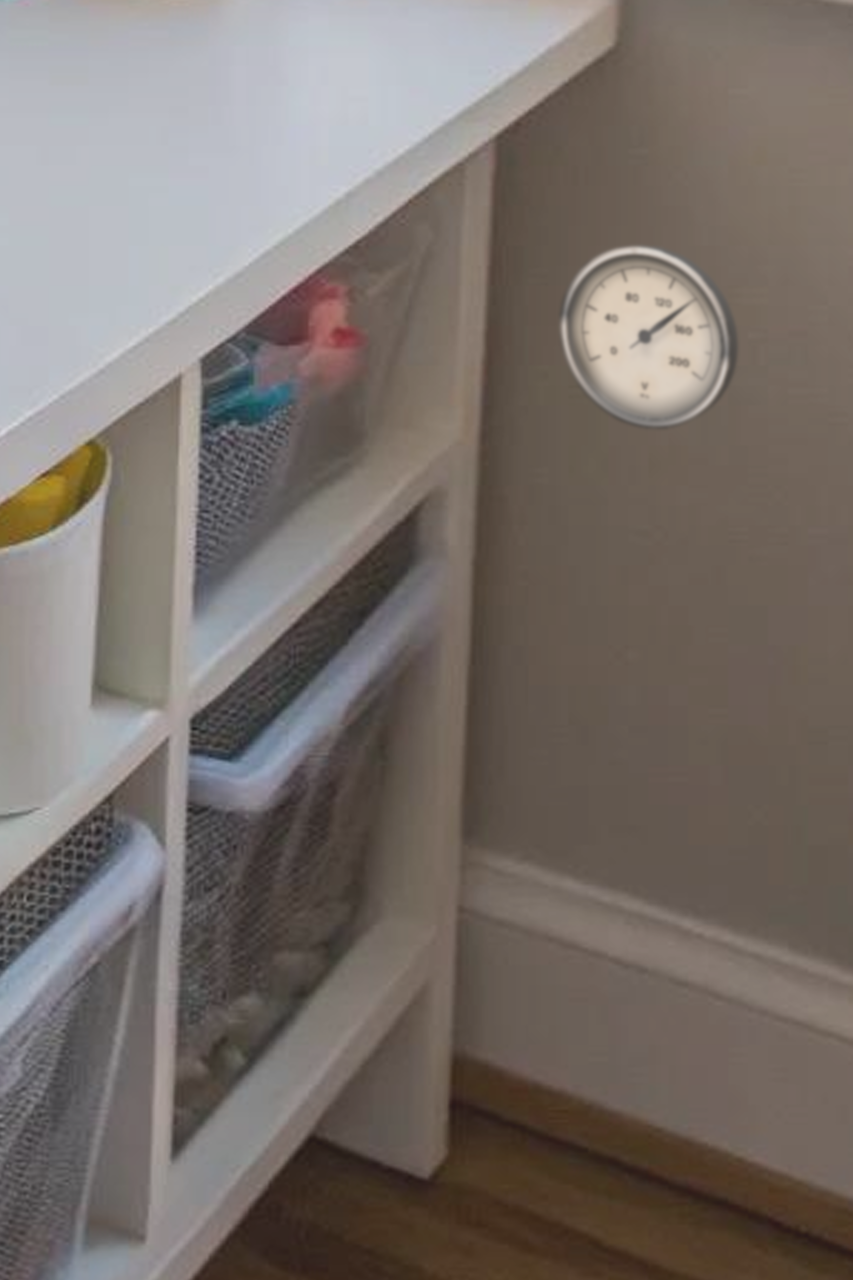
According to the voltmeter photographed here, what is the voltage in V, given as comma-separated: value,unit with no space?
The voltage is 140,V
